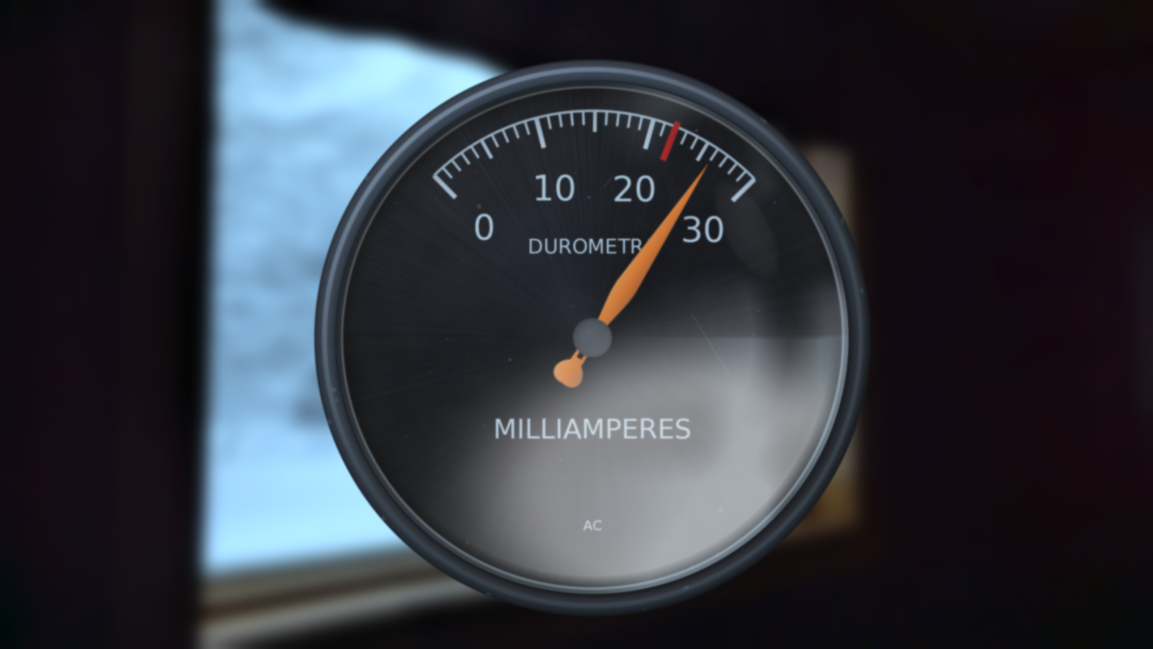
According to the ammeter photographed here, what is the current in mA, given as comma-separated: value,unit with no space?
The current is 26,mA
